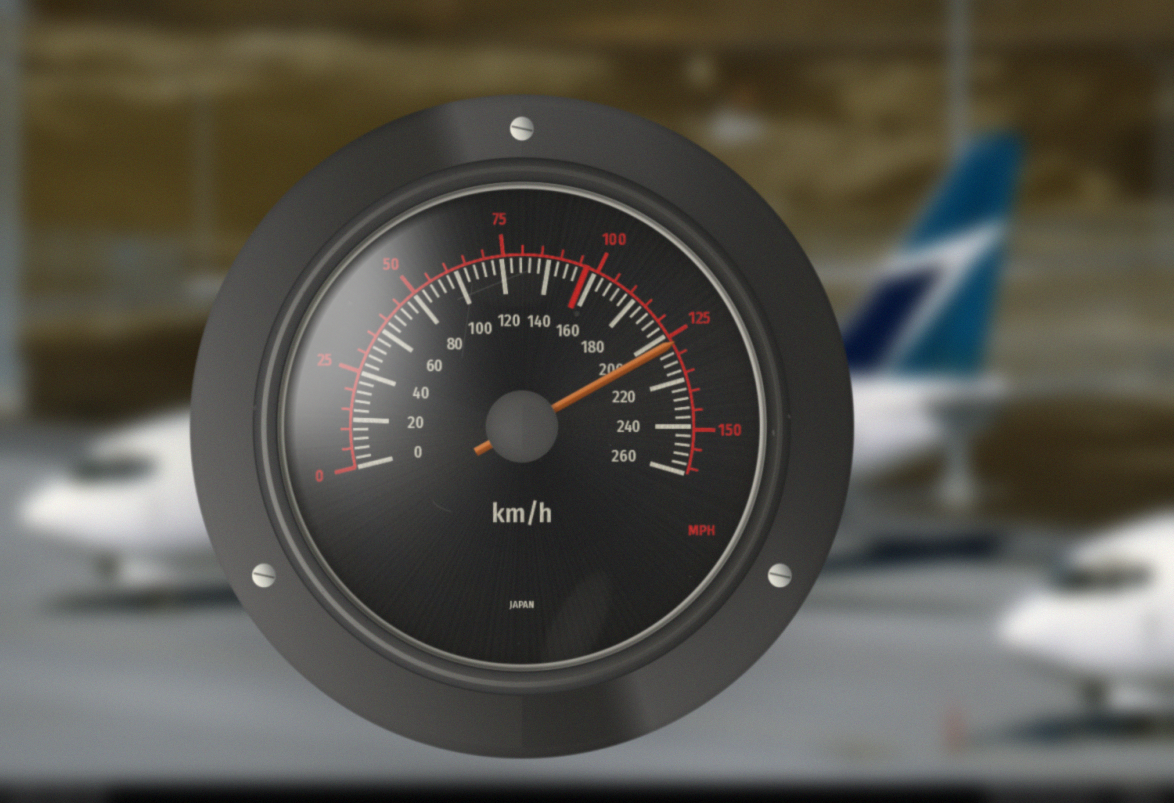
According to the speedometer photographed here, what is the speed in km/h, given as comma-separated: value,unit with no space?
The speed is 204,km/h
